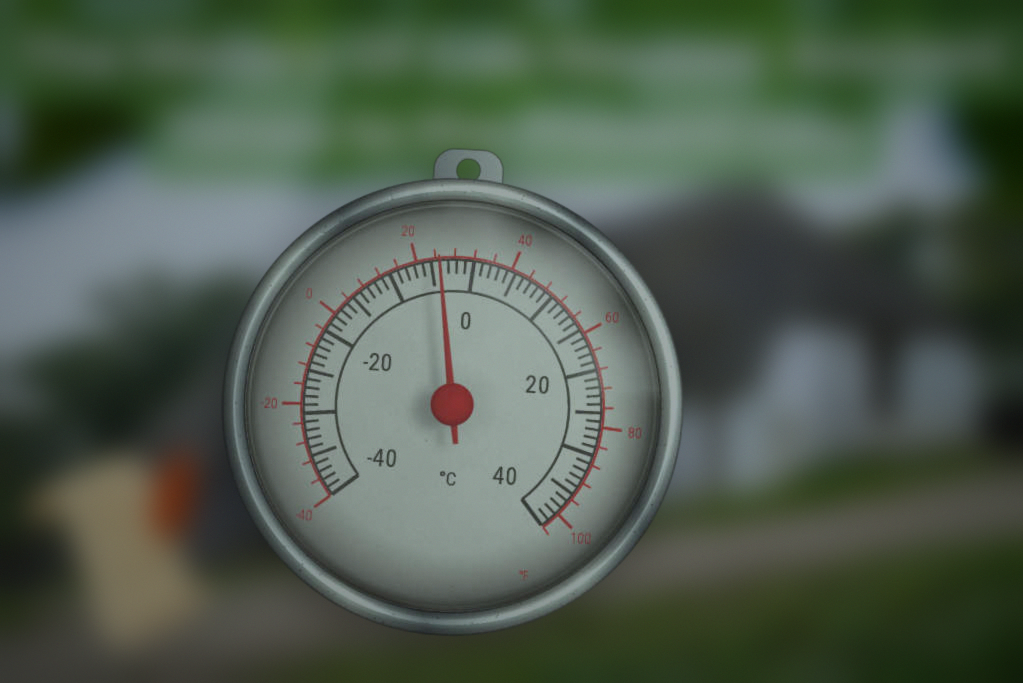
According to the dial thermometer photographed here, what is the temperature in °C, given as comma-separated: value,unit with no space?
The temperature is -4,°C
